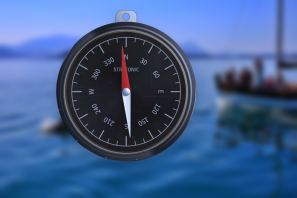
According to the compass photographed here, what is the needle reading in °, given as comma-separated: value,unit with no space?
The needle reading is 355,°
